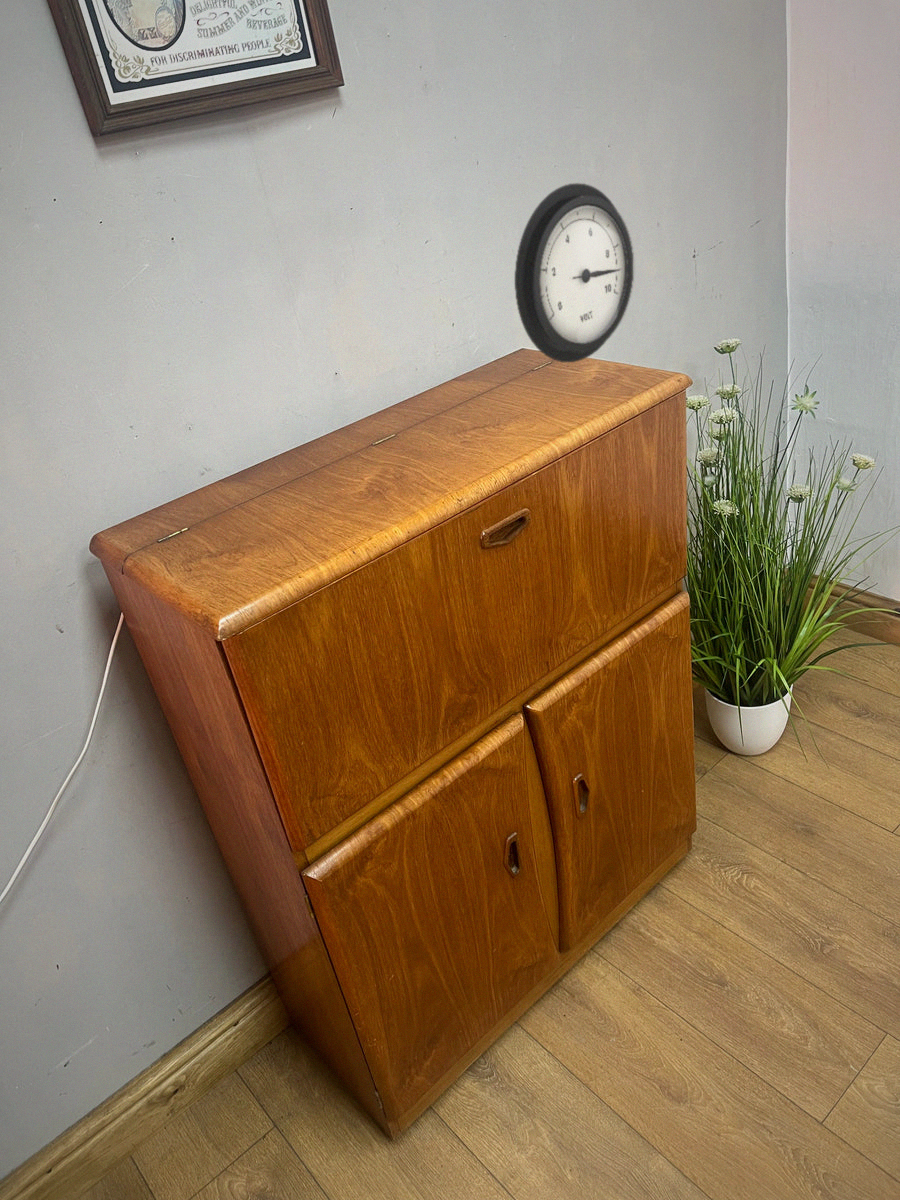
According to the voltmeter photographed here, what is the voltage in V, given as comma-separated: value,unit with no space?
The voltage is 9,V
